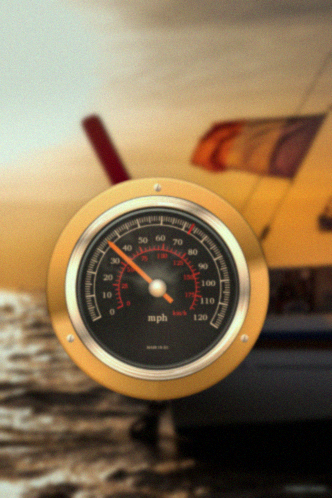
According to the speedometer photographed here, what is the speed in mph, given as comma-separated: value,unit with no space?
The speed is 35,mph
